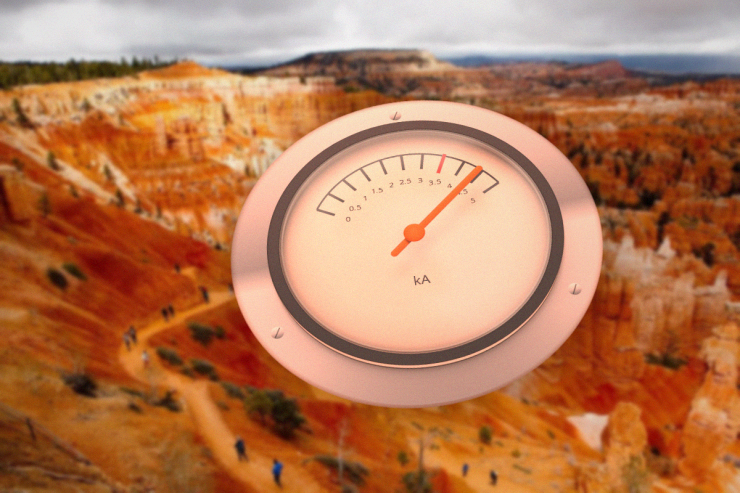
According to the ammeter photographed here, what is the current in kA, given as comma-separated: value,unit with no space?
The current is 4.5,kA
